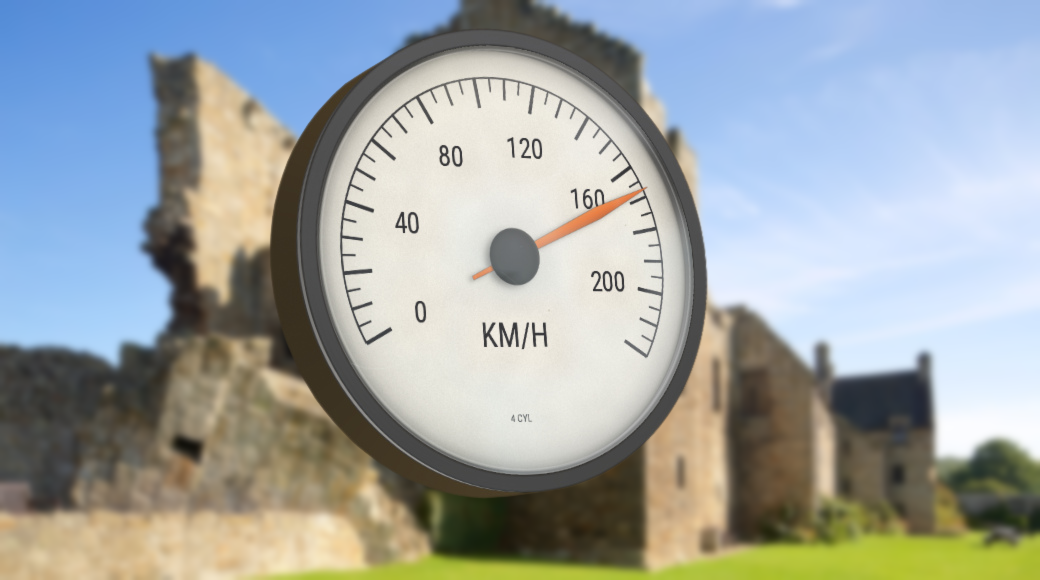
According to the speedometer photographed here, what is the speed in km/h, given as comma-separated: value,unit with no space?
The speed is 167.5,km/h
